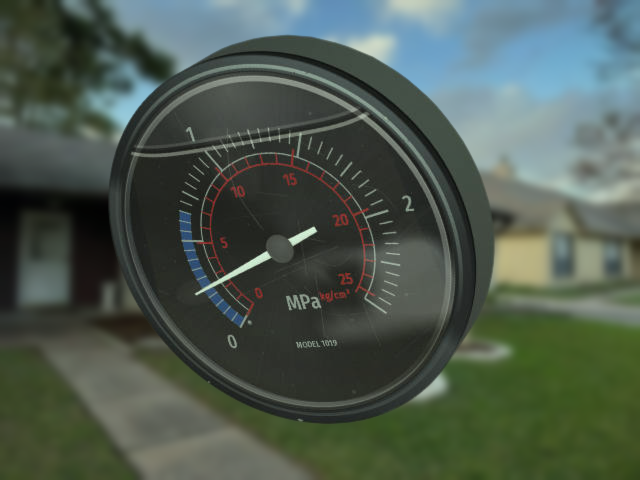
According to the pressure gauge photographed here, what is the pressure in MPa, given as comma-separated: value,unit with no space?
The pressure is 0.25,MPa
